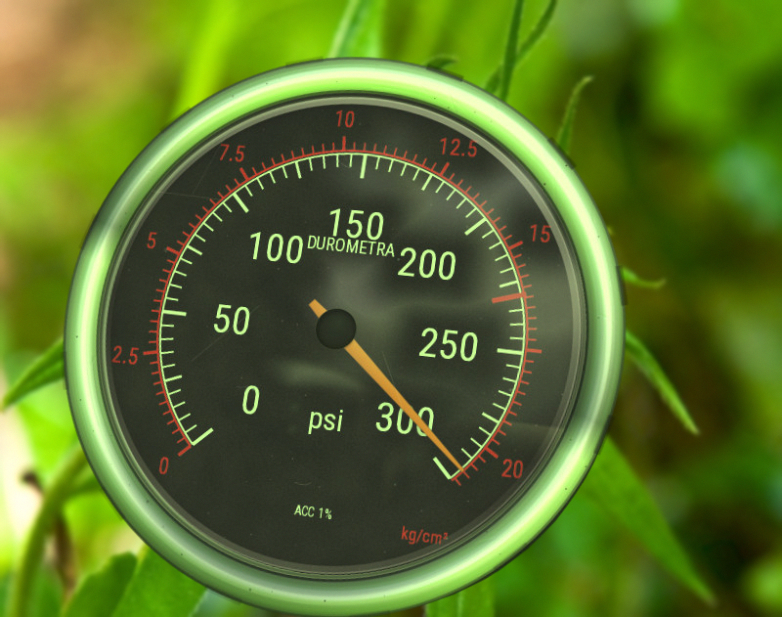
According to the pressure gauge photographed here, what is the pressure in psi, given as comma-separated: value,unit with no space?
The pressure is 295,psi
